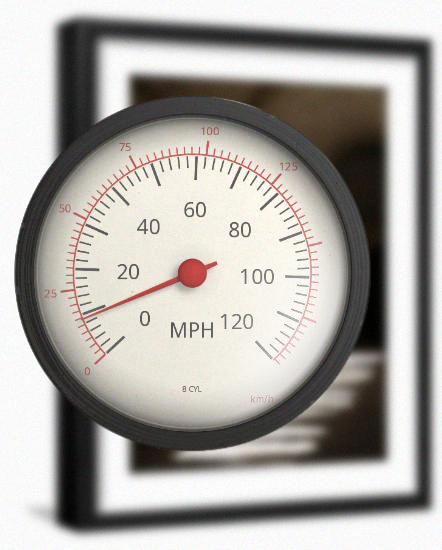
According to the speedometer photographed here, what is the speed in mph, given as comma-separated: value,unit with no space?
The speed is 9,mph
